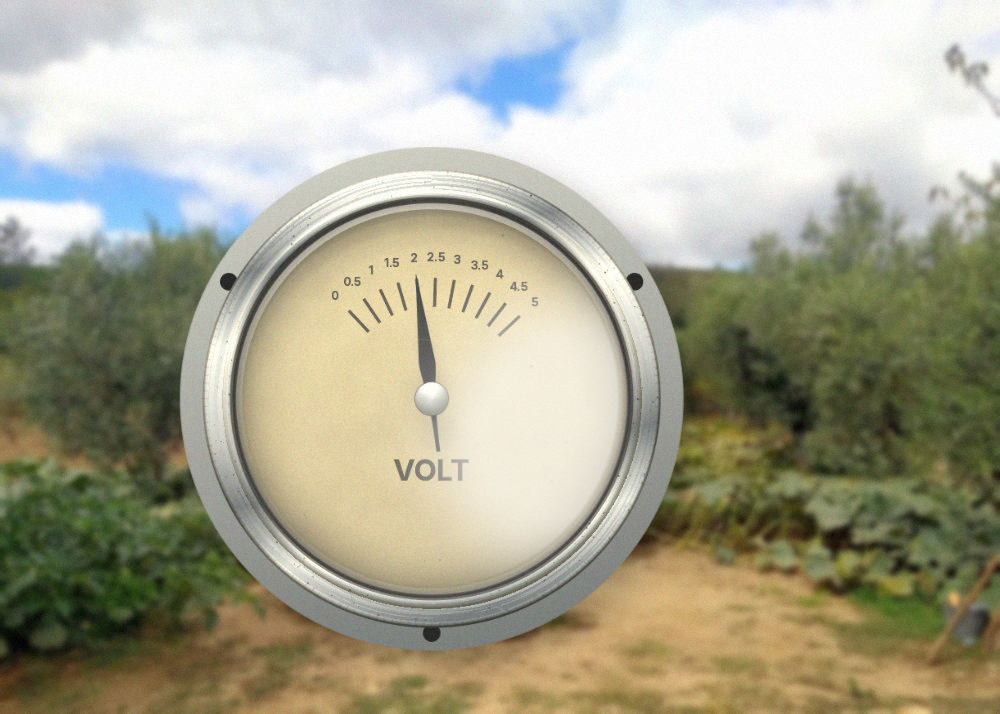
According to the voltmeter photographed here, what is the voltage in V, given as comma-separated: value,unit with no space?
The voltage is 2,V
